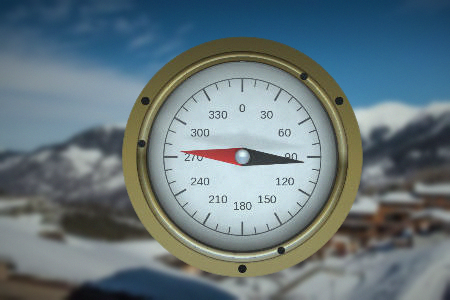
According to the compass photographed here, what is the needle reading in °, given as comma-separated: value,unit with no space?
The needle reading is 275,°
